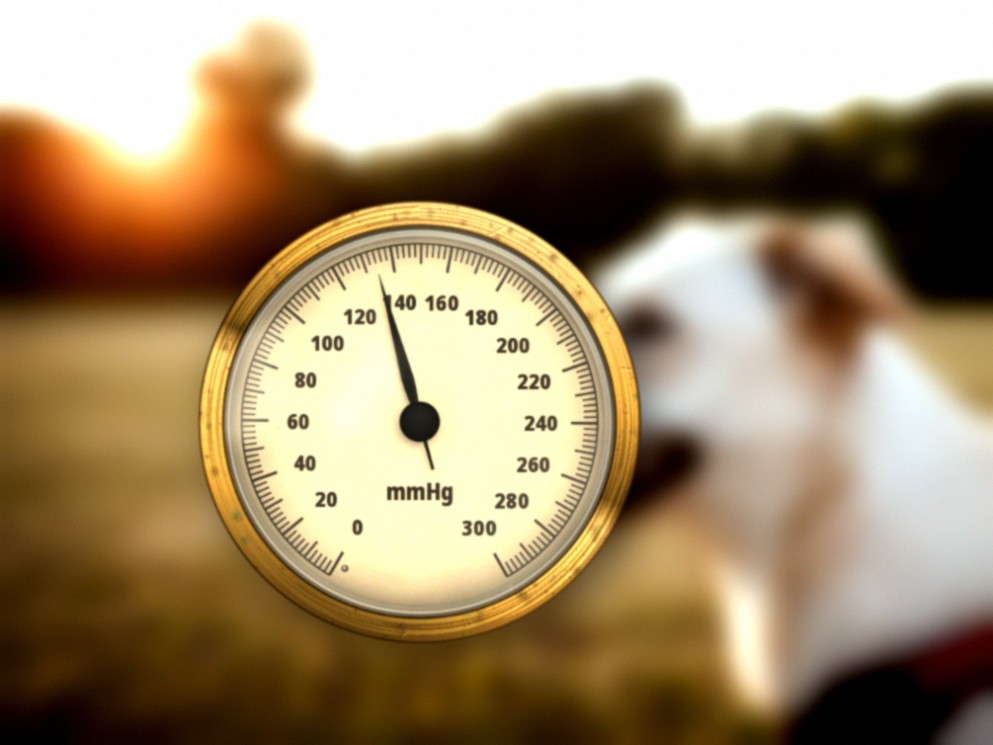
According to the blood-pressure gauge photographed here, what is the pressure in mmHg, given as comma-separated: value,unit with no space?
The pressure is 134,mmHg
